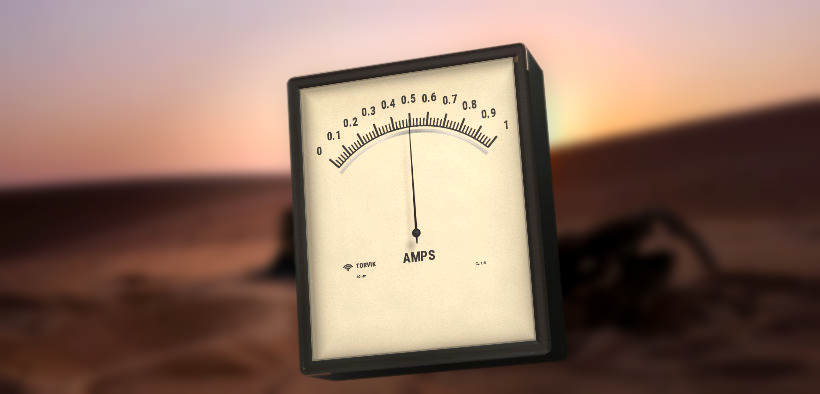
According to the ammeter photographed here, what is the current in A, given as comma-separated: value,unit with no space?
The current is 0.5,A
